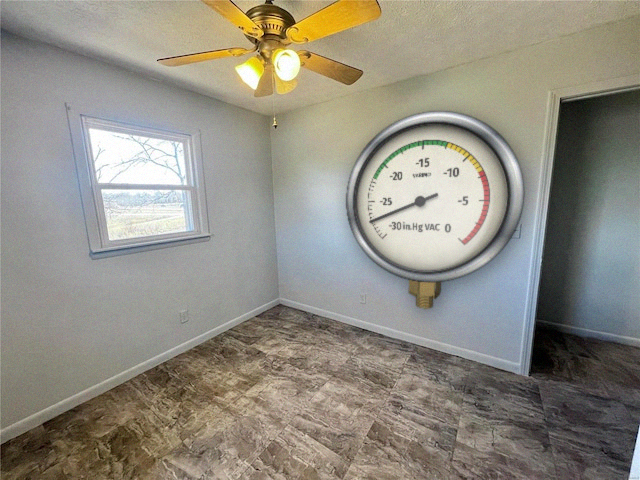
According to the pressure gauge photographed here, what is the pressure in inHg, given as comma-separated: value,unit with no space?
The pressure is -27.5,inHg
